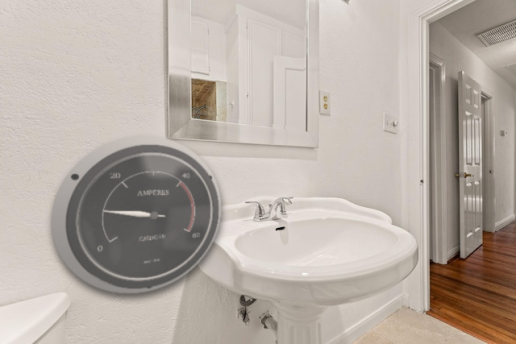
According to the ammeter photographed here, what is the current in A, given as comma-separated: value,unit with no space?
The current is 10,A
